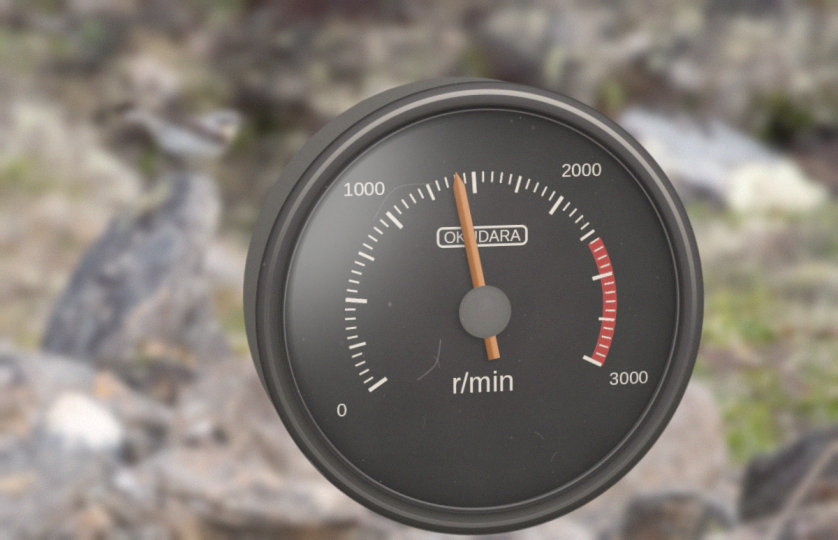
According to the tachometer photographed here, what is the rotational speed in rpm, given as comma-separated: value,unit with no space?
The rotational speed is 1400,rpm
